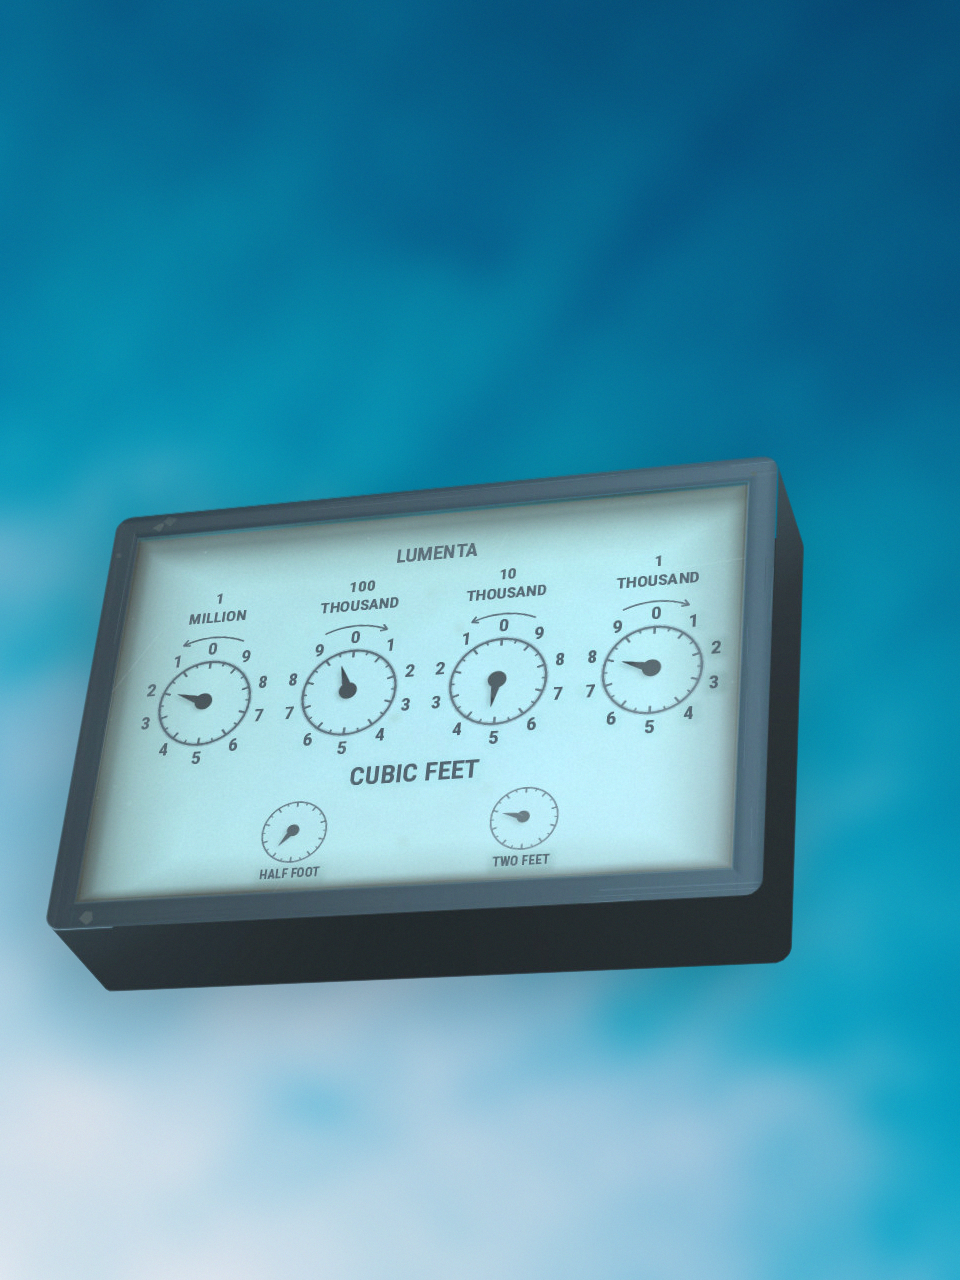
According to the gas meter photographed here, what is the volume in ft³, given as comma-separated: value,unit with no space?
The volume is 194800,ft³
